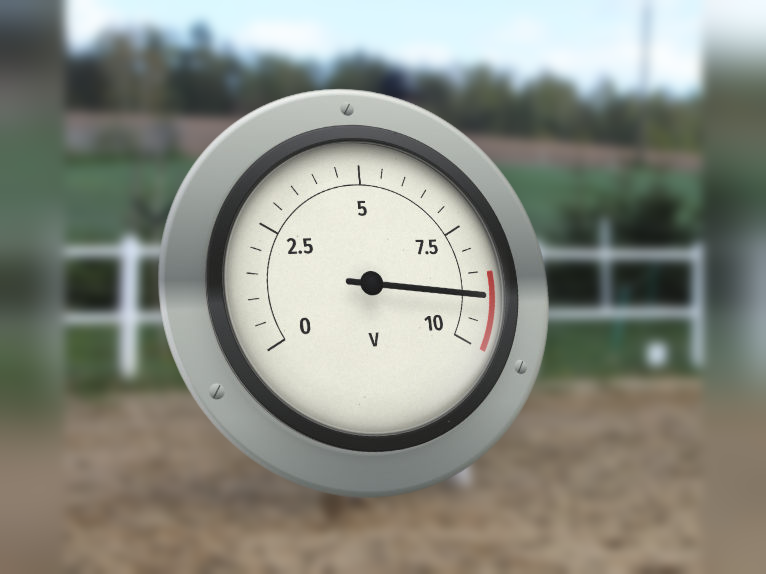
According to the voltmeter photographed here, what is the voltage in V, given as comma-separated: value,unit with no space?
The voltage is 9,V
